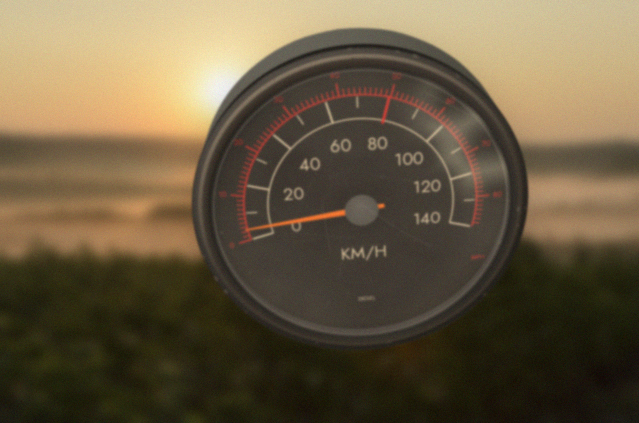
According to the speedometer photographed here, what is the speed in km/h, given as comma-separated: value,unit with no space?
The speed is 5,km/h
